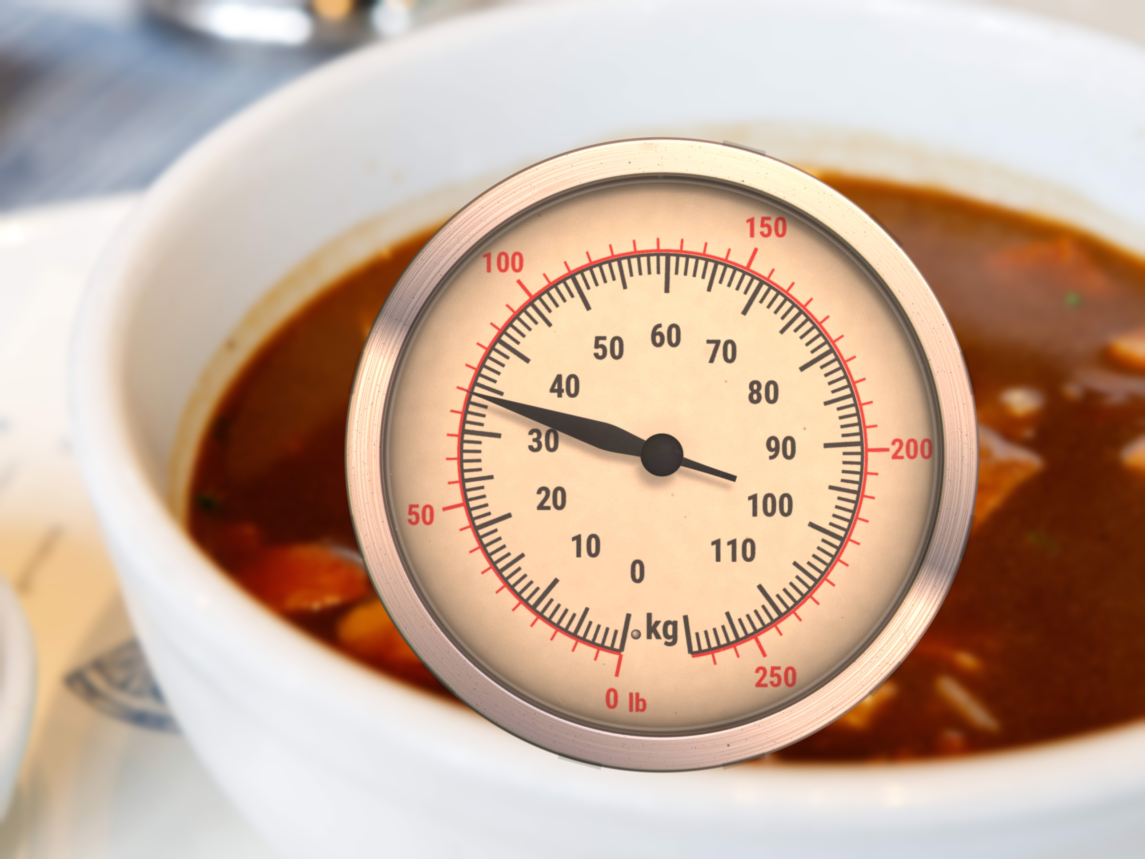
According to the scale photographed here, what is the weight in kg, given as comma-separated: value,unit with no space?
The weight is 34,kg
